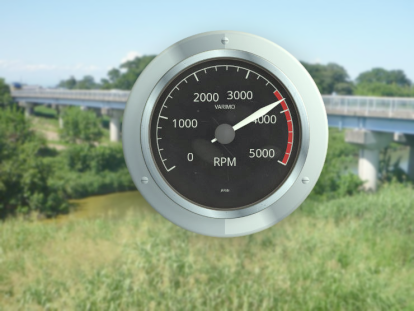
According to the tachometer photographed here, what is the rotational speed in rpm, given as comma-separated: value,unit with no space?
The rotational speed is 3800,rpm
